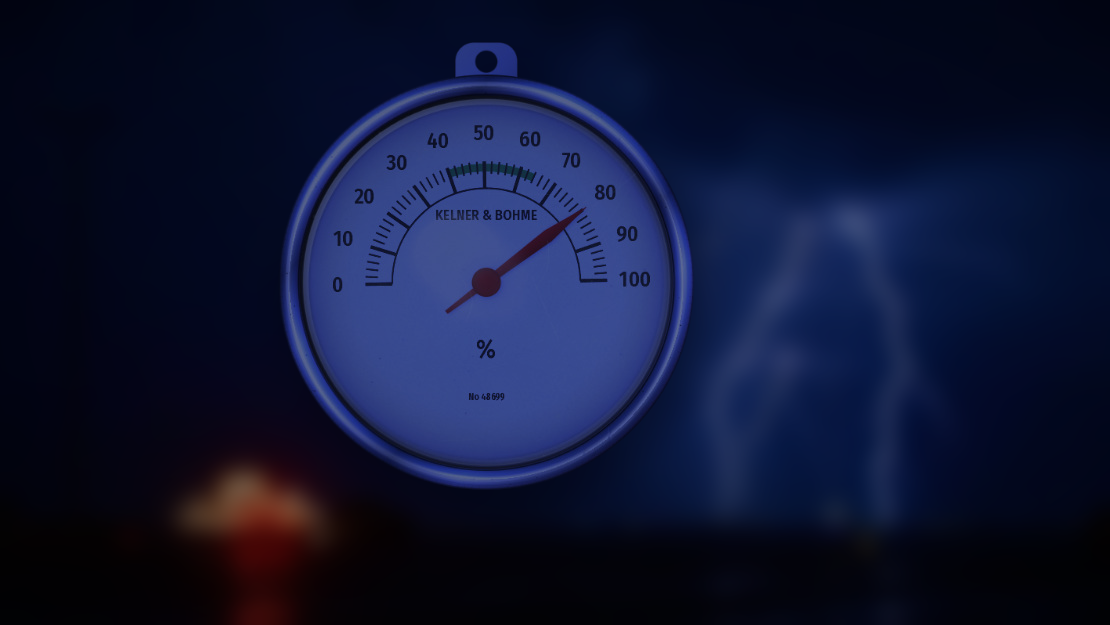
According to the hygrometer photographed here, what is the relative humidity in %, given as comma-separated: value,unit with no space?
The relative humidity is 80,%
